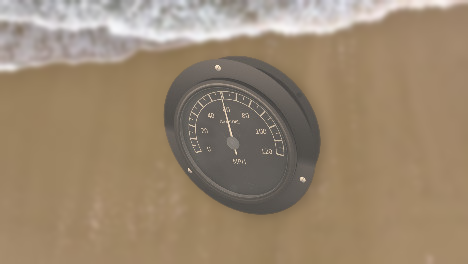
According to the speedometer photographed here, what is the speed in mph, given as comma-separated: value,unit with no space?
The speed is 60,mph
